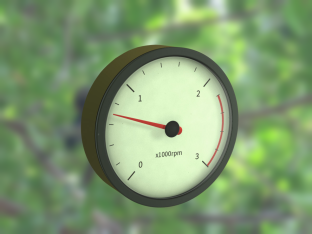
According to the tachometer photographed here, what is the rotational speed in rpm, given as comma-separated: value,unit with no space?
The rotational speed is 700,rpm
